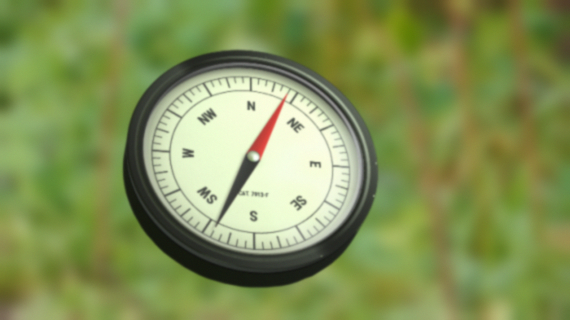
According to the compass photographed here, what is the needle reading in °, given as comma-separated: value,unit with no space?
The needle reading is 25,°
